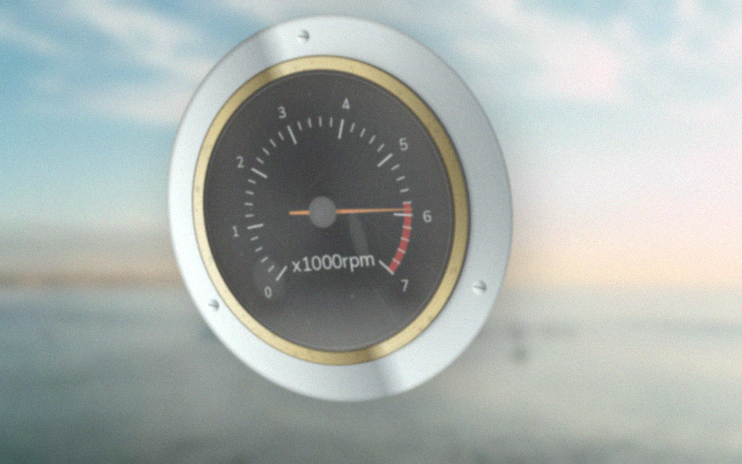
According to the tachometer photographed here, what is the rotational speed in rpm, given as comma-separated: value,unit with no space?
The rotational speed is 5900,rpm
